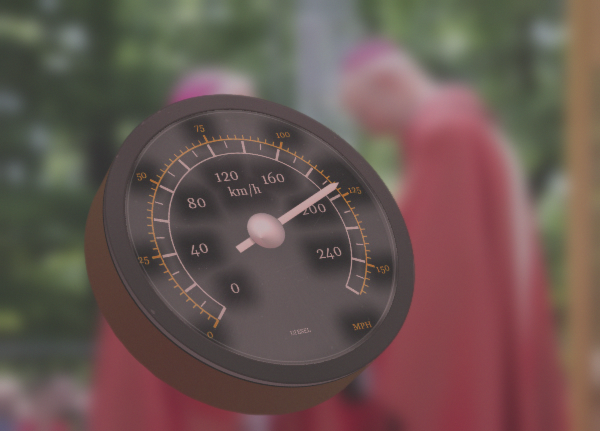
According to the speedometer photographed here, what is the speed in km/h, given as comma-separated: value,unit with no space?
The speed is 195,km/h
